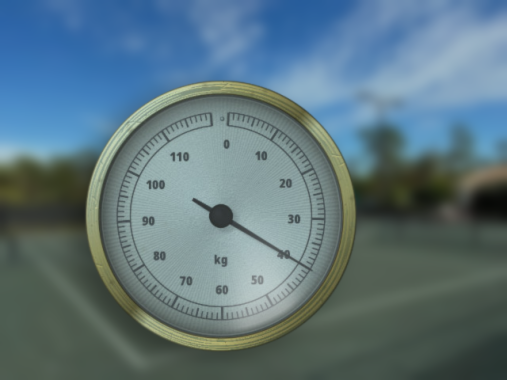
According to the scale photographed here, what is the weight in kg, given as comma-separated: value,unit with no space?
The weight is 40,kg
